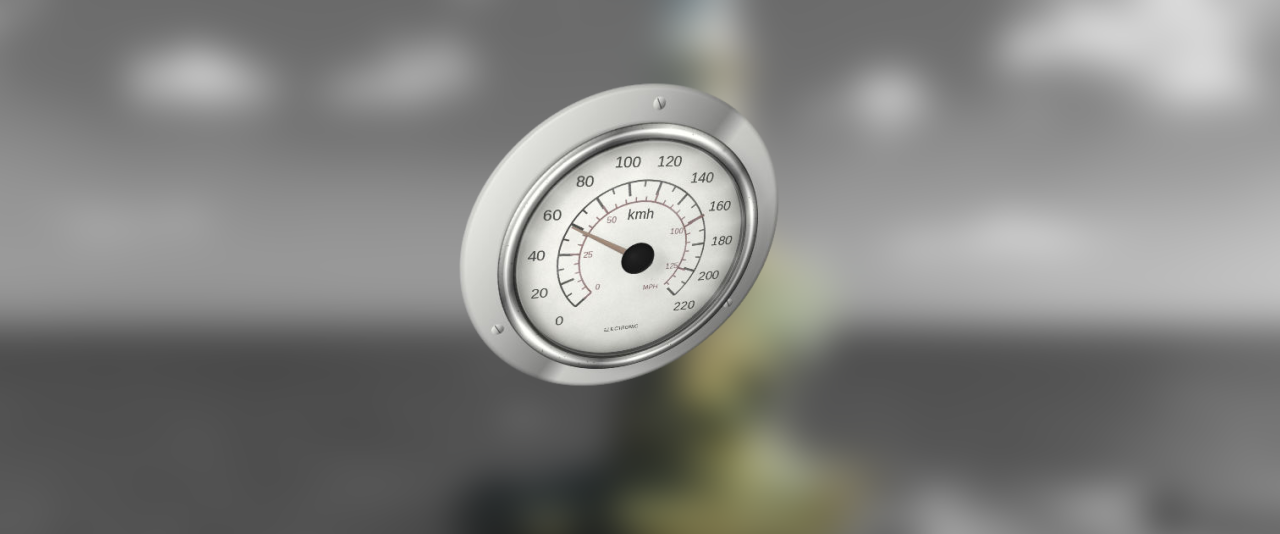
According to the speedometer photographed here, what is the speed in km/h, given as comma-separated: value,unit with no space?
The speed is 60,km/h
